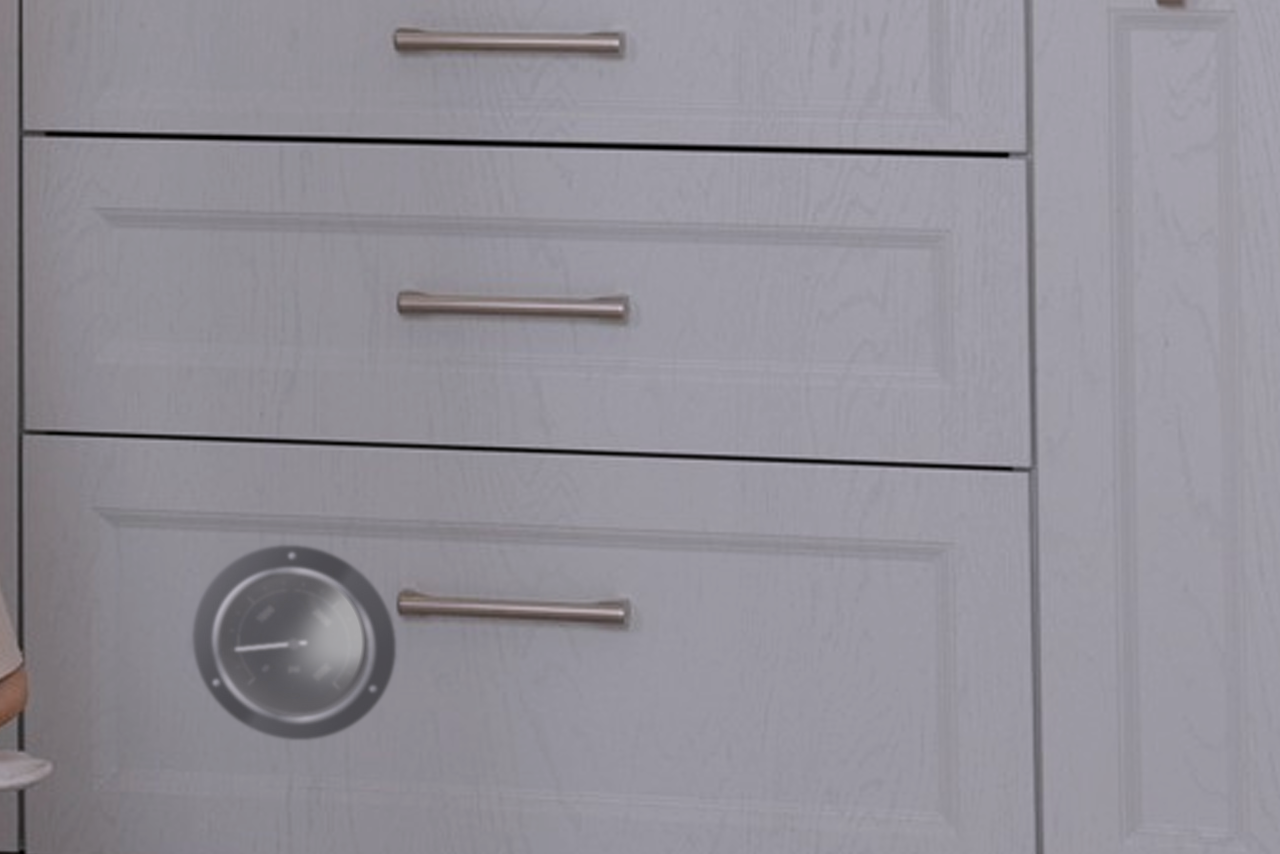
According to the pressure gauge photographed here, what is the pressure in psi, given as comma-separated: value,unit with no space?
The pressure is 400,psi
